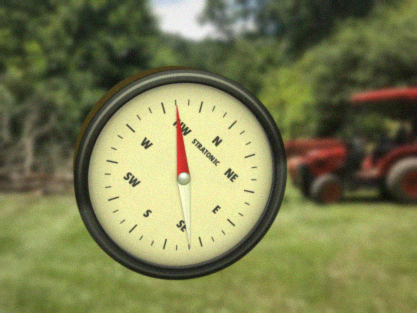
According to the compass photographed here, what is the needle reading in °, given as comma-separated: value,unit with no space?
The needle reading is 310,°
